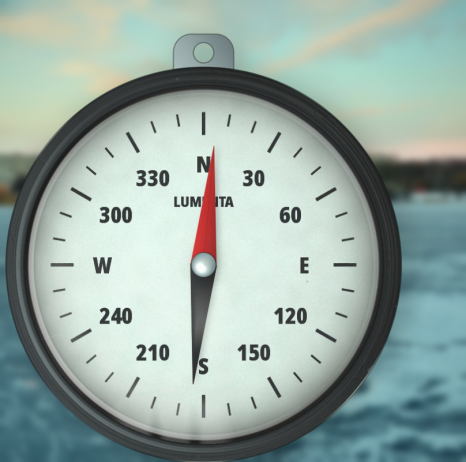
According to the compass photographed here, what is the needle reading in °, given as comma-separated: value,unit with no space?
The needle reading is 5,°
